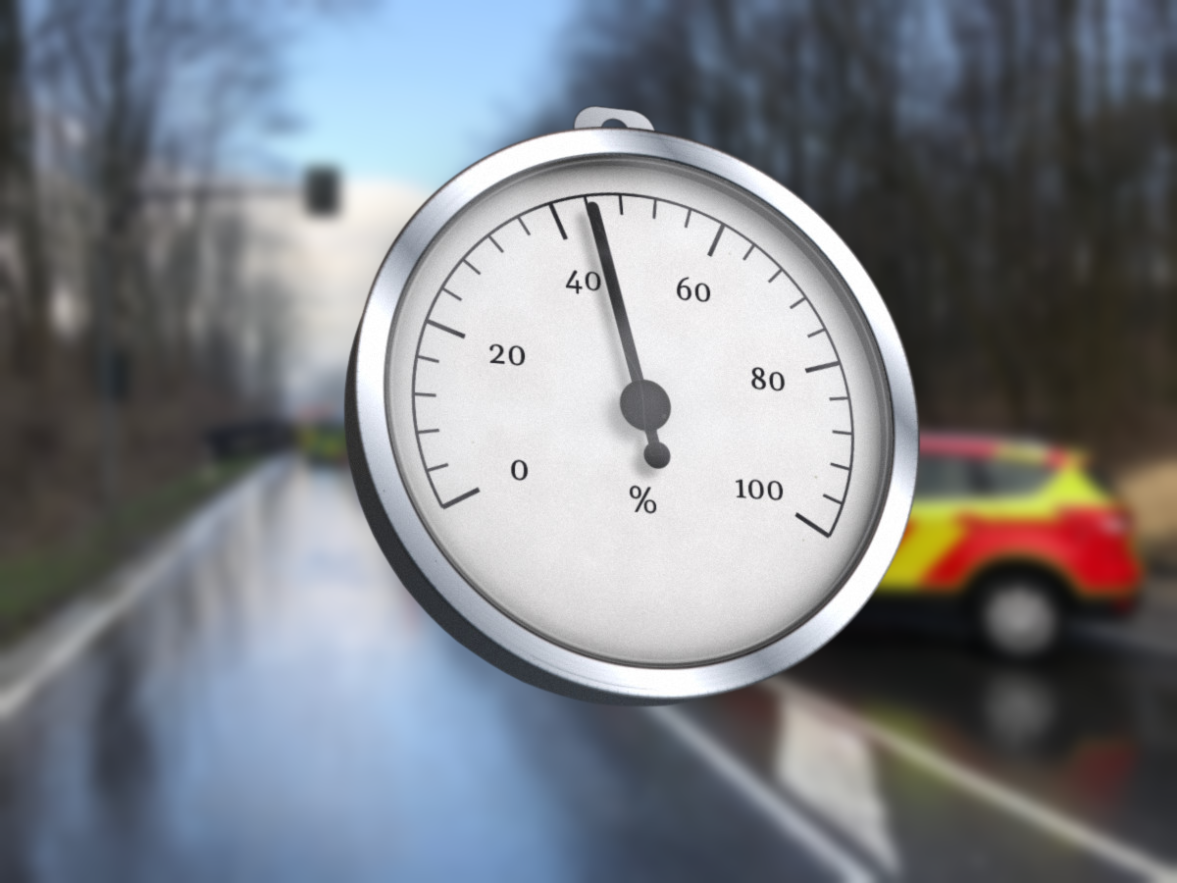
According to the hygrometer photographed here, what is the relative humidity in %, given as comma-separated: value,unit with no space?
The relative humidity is 44,%
